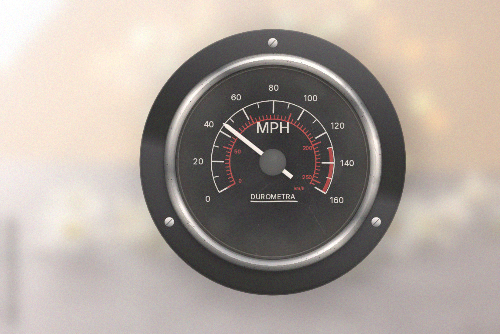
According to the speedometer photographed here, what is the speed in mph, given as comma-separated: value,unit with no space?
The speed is 45,mph
